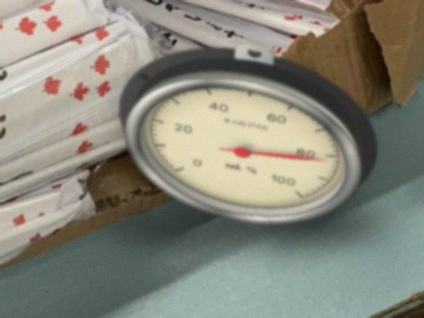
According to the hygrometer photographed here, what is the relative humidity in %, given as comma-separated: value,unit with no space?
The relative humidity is 80,%
